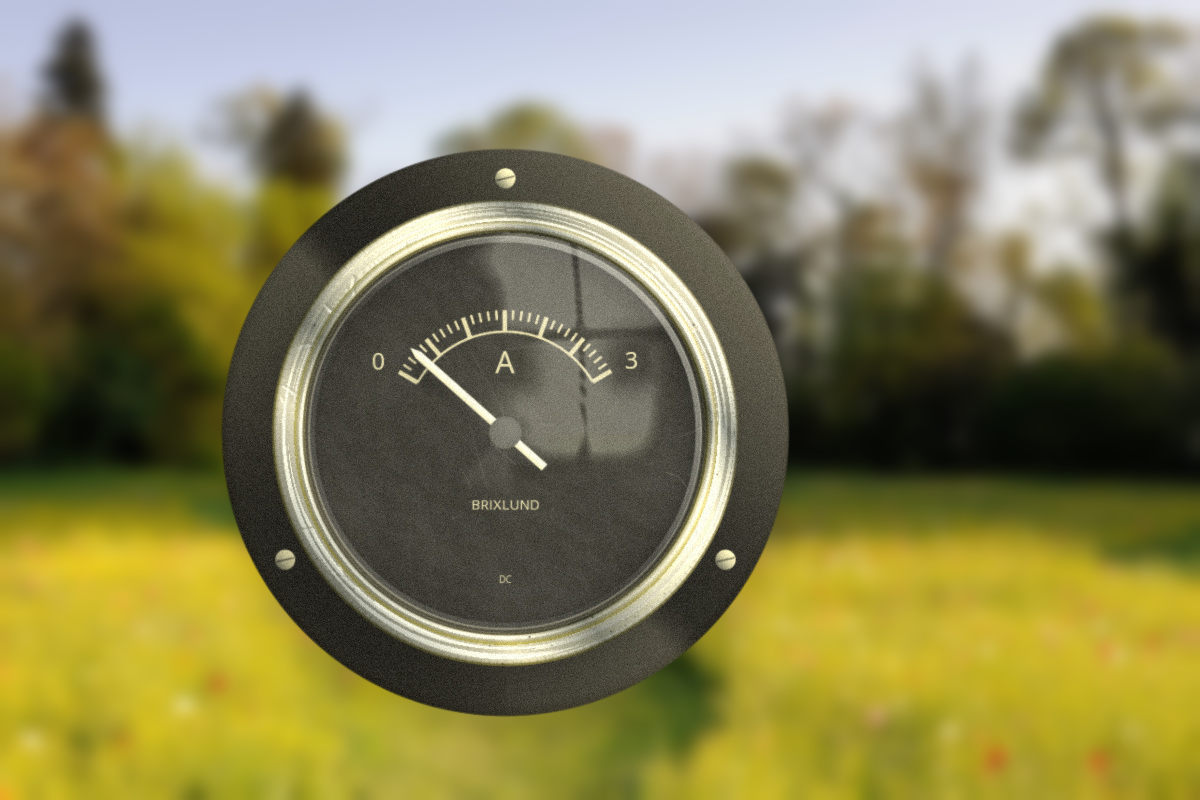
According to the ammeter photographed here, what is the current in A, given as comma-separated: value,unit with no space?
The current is 0.3,A
